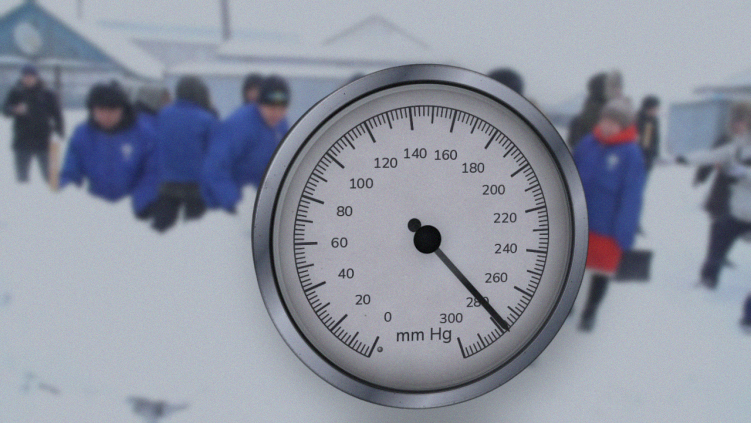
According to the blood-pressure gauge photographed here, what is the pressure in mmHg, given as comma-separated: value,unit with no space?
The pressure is 278,mmHg
